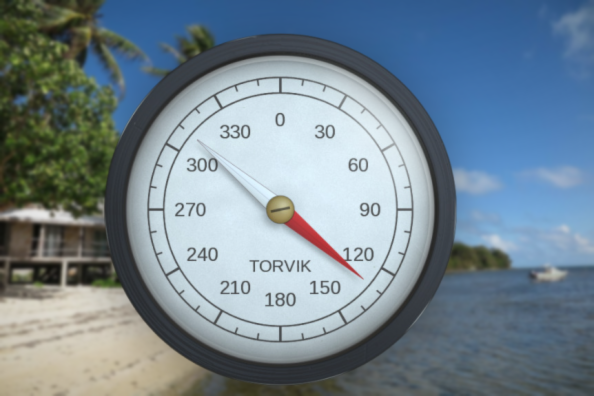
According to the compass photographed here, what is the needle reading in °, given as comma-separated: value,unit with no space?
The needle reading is 130,°
